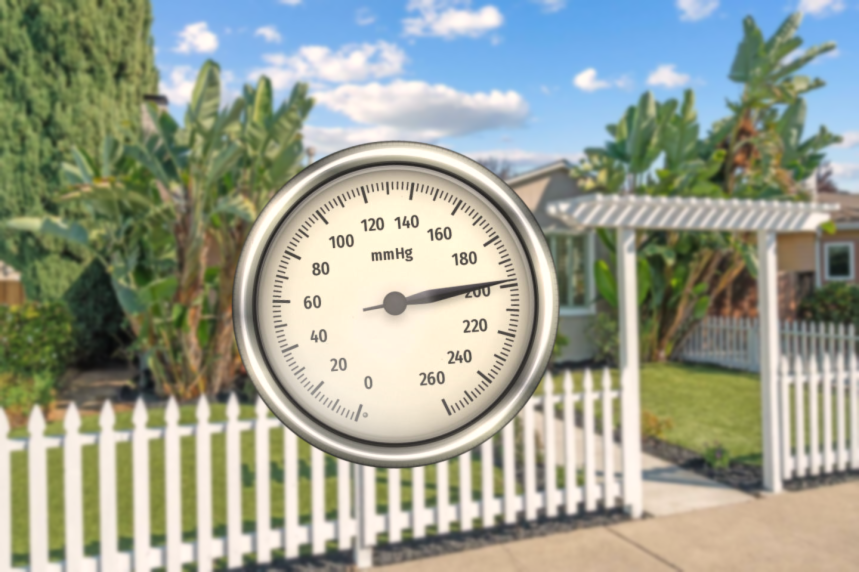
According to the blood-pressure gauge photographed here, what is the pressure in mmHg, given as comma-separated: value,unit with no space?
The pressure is 198,mmHg
